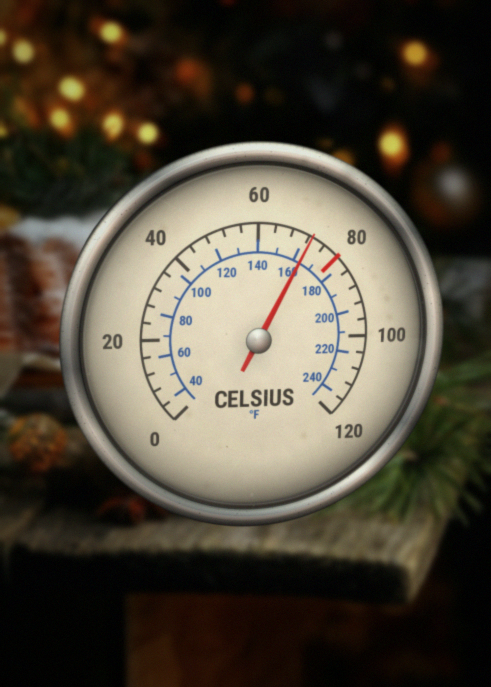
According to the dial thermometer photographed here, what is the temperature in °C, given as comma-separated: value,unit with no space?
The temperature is 72,°C
